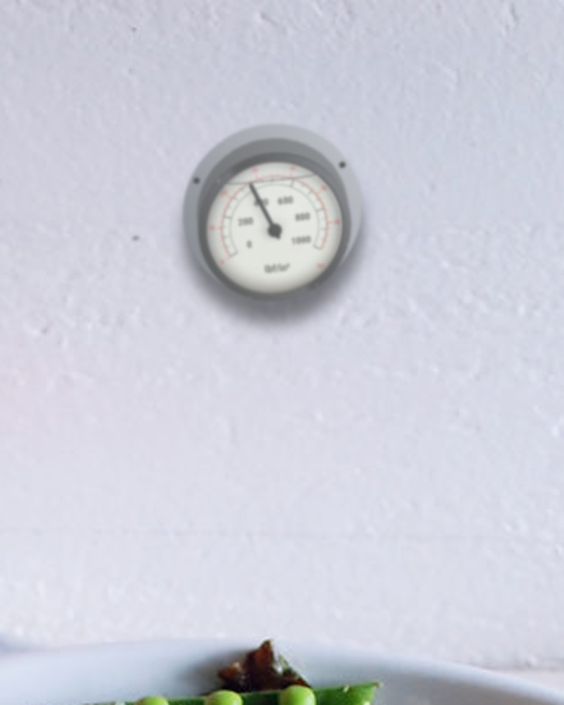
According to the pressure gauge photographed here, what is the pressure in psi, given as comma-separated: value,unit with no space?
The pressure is 400,psi
